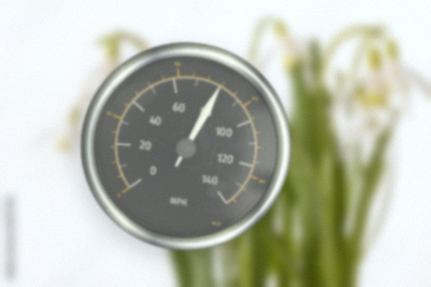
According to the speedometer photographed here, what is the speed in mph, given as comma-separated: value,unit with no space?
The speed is 80,mph
